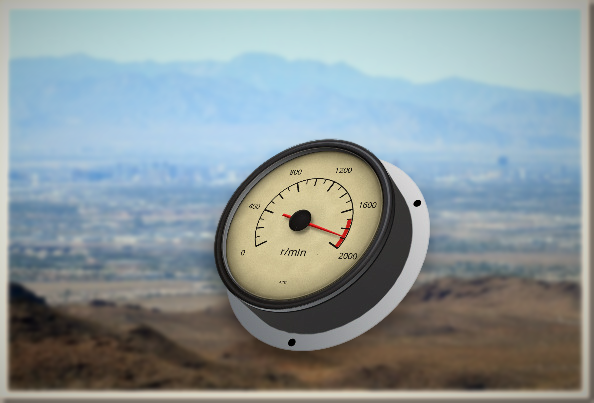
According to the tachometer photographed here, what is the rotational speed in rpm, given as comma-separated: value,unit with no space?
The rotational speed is 1900,rpm
